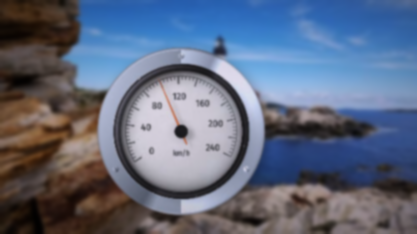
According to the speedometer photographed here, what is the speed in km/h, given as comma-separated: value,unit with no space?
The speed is 100,km/h
